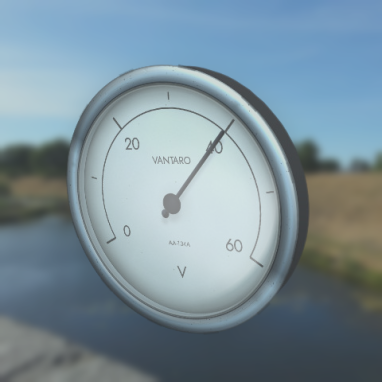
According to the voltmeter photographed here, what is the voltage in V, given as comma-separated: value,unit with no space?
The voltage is 40,V
